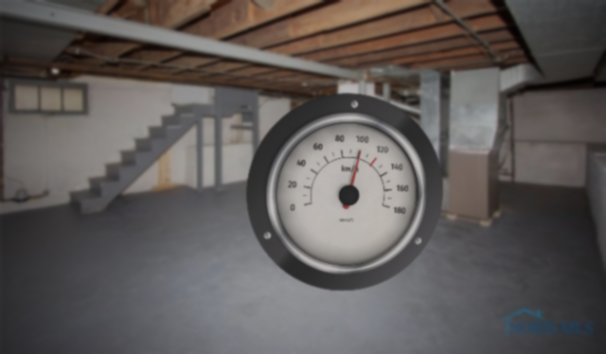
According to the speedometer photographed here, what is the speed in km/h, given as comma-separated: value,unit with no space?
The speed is 100,km/h
